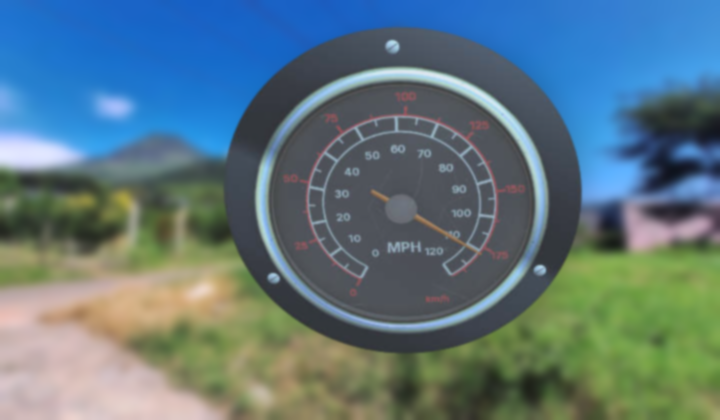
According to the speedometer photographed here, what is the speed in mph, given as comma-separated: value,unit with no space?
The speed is 110,mph
